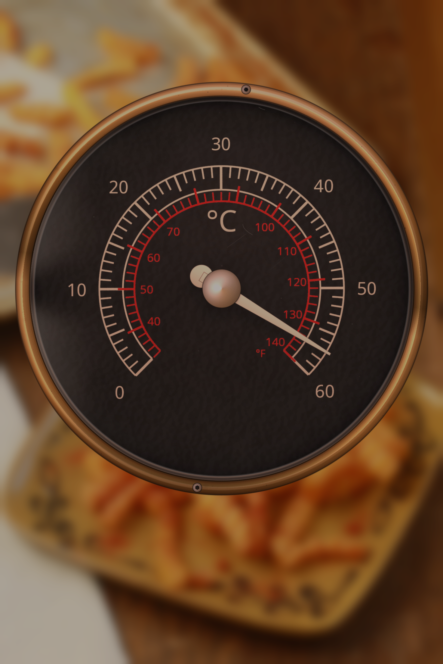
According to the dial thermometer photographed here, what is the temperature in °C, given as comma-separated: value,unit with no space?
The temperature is 57,°C
